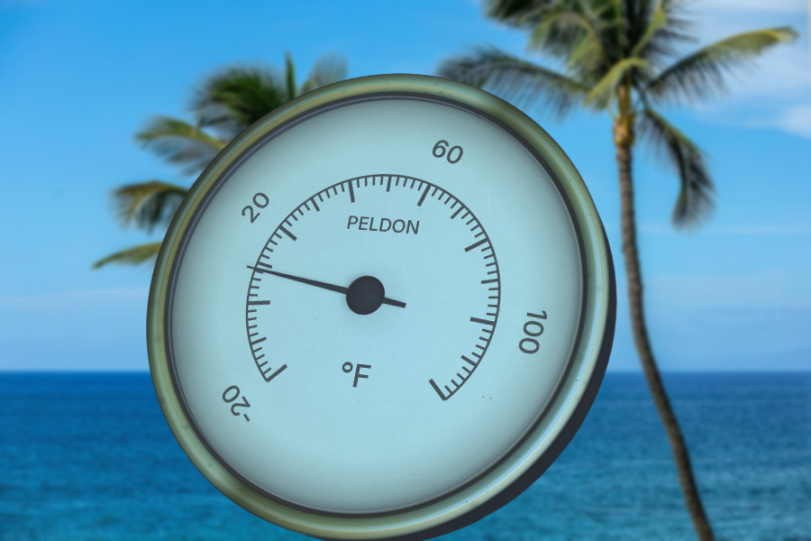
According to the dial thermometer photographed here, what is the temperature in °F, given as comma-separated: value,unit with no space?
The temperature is 8,°F
